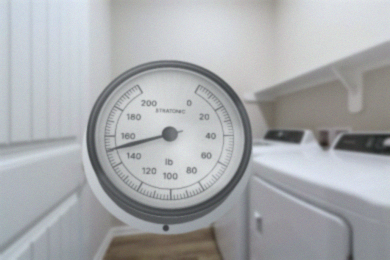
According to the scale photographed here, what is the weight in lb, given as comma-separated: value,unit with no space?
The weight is 150,lb
